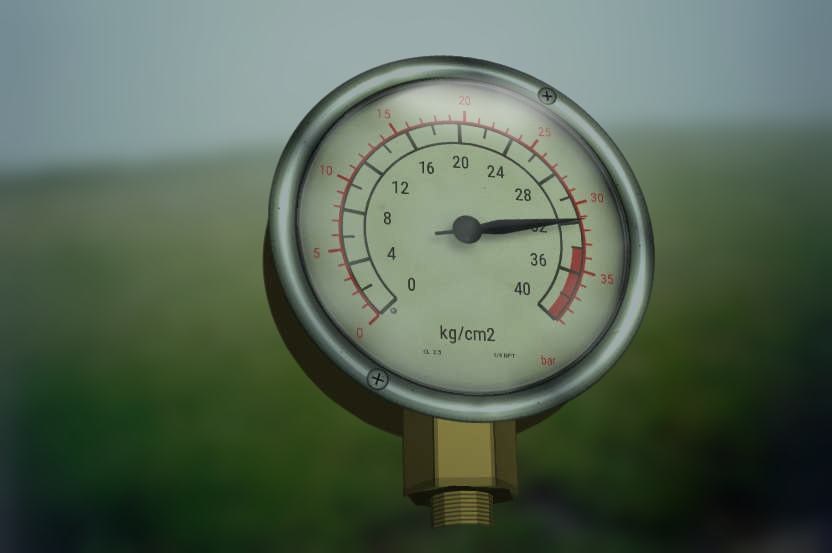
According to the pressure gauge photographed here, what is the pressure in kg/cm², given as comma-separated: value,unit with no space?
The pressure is 32,kg/cm²
